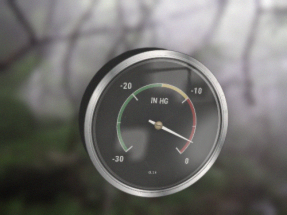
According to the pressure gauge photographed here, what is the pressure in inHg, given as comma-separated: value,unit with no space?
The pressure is -2.5,inHg
